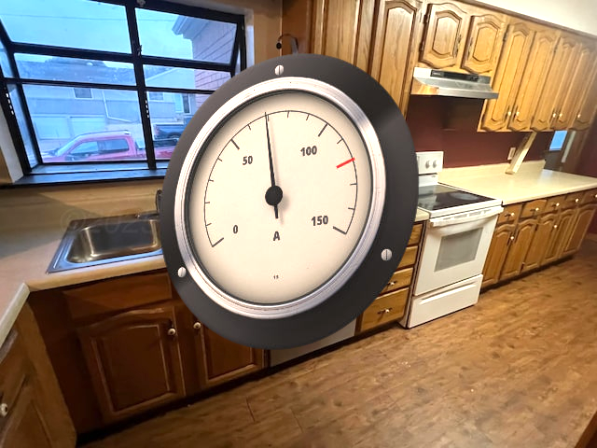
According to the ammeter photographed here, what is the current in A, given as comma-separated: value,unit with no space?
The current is 70,A
